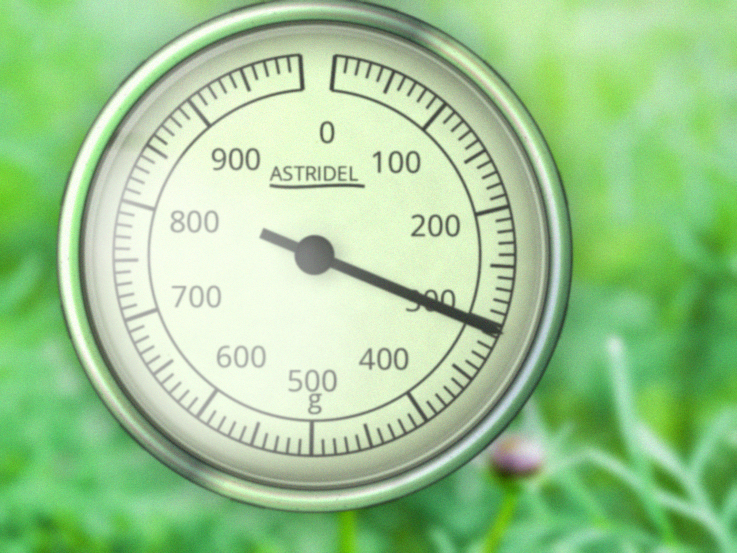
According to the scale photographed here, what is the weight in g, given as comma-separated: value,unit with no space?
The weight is 305,g
